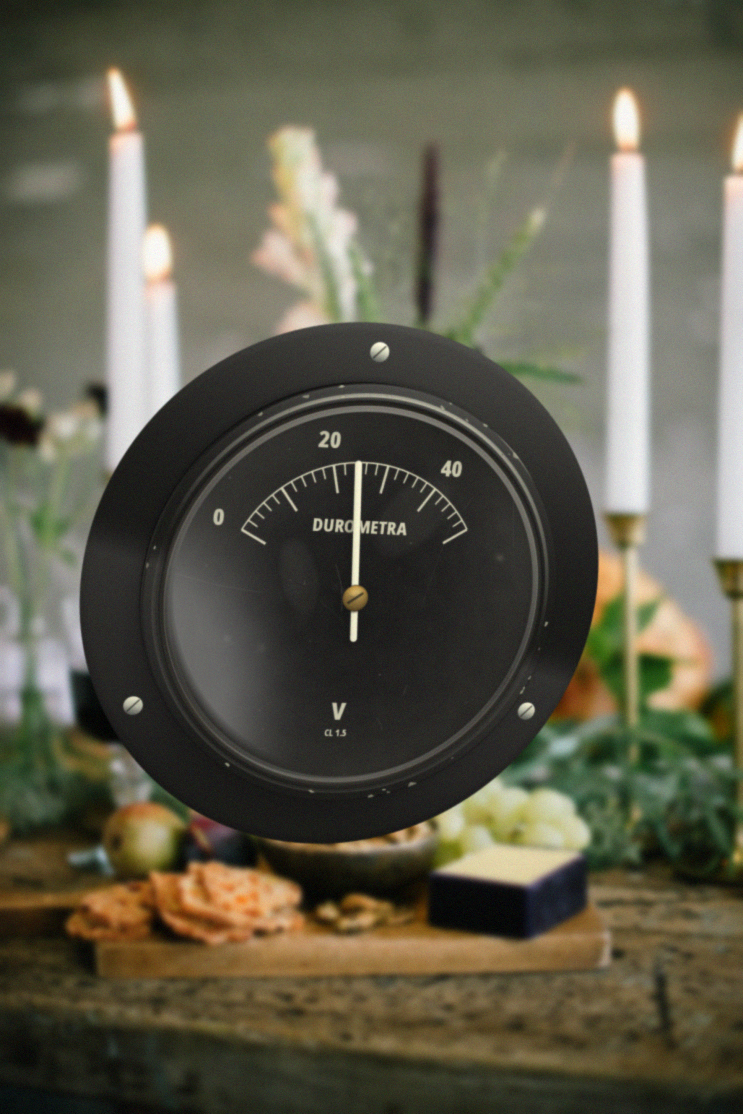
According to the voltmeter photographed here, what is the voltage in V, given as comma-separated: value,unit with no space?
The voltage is 24,V
